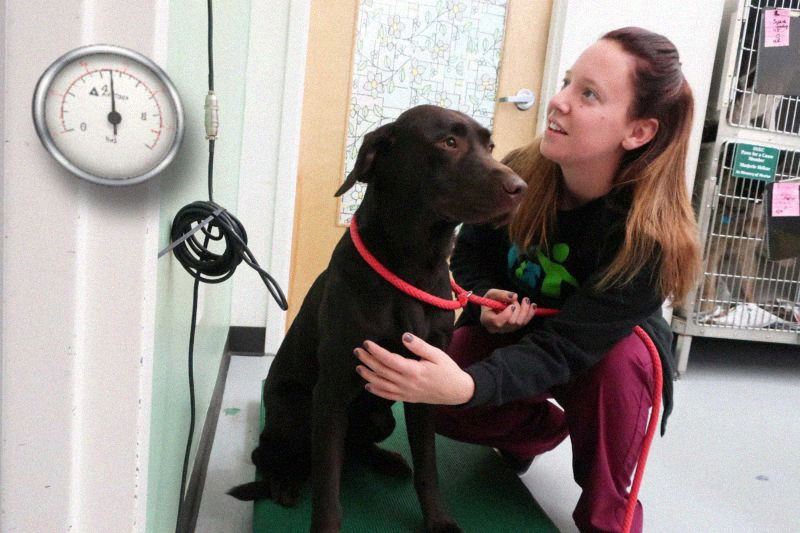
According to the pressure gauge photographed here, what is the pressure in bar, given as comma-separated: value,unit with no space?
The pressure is 4.5,bar
